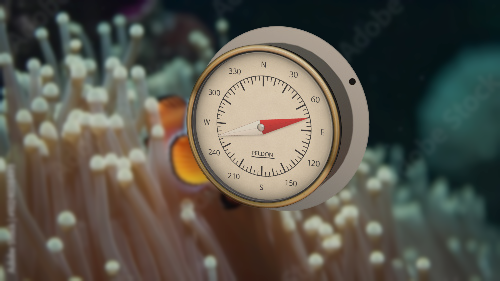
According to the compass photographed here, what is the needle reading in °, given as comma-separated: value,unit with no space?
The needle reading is 75,°
